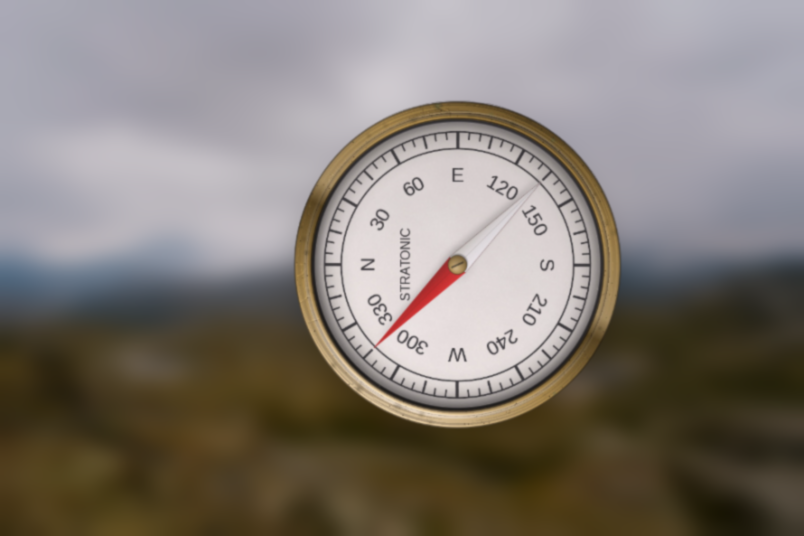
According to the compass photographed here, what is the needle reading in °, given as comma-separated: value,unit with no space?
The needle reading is 315,°
